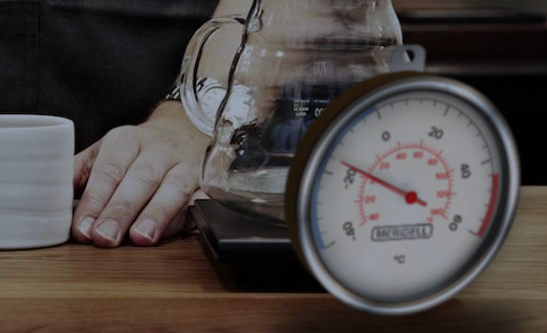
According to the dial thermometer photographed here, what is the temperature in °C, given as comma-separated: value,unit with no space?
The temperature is -16,°C
